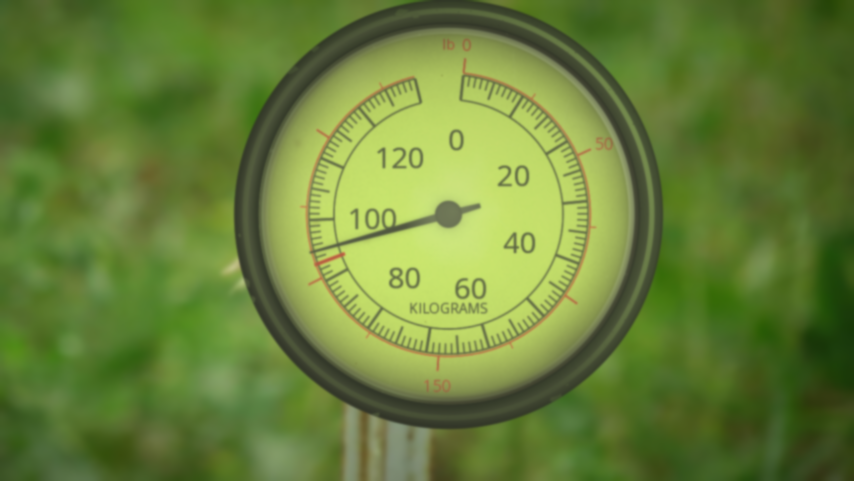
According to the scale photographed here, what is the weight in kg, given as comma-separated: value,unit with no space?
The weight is 95,kg
